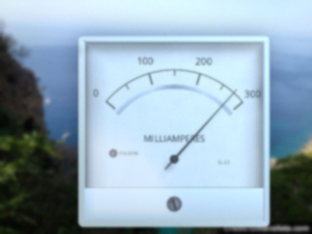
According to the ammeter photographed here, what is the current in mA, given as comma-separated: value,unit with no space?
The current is 275,mA
